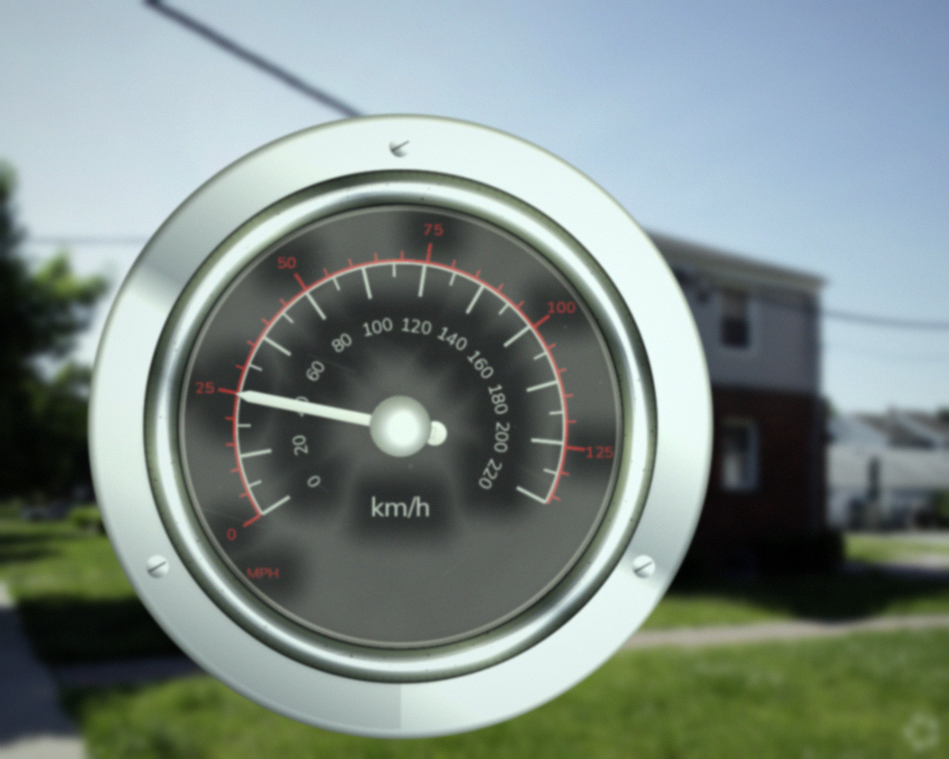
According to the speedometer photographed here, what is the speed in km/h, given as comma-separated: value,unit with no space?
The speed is 40,km/h
